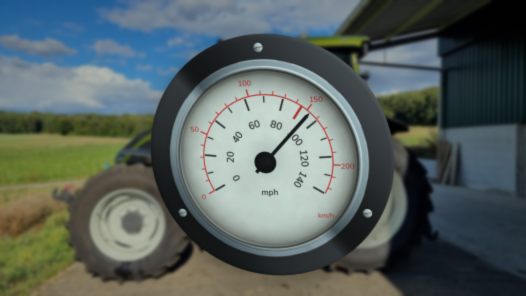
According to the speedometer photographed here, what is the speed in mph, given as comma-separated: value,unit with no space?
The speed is 95,mph
